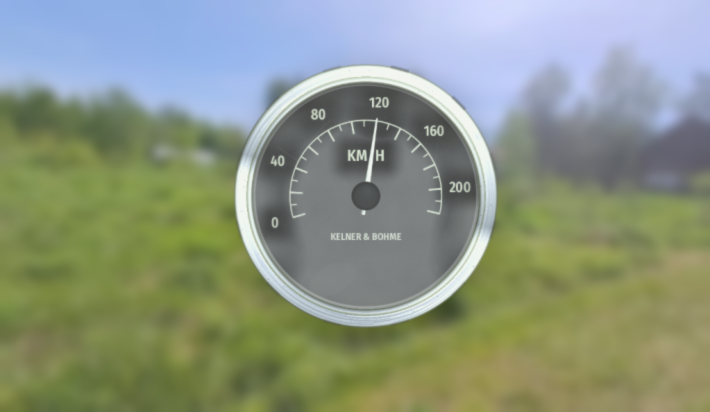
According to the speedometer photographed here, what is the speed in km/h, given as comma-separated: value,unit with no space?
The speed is 120,km/h
